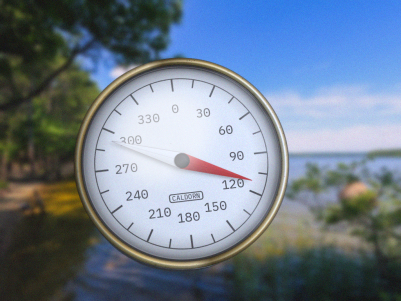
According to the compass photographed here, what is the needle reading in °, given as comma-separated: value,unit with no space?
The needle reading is 112.5,°
